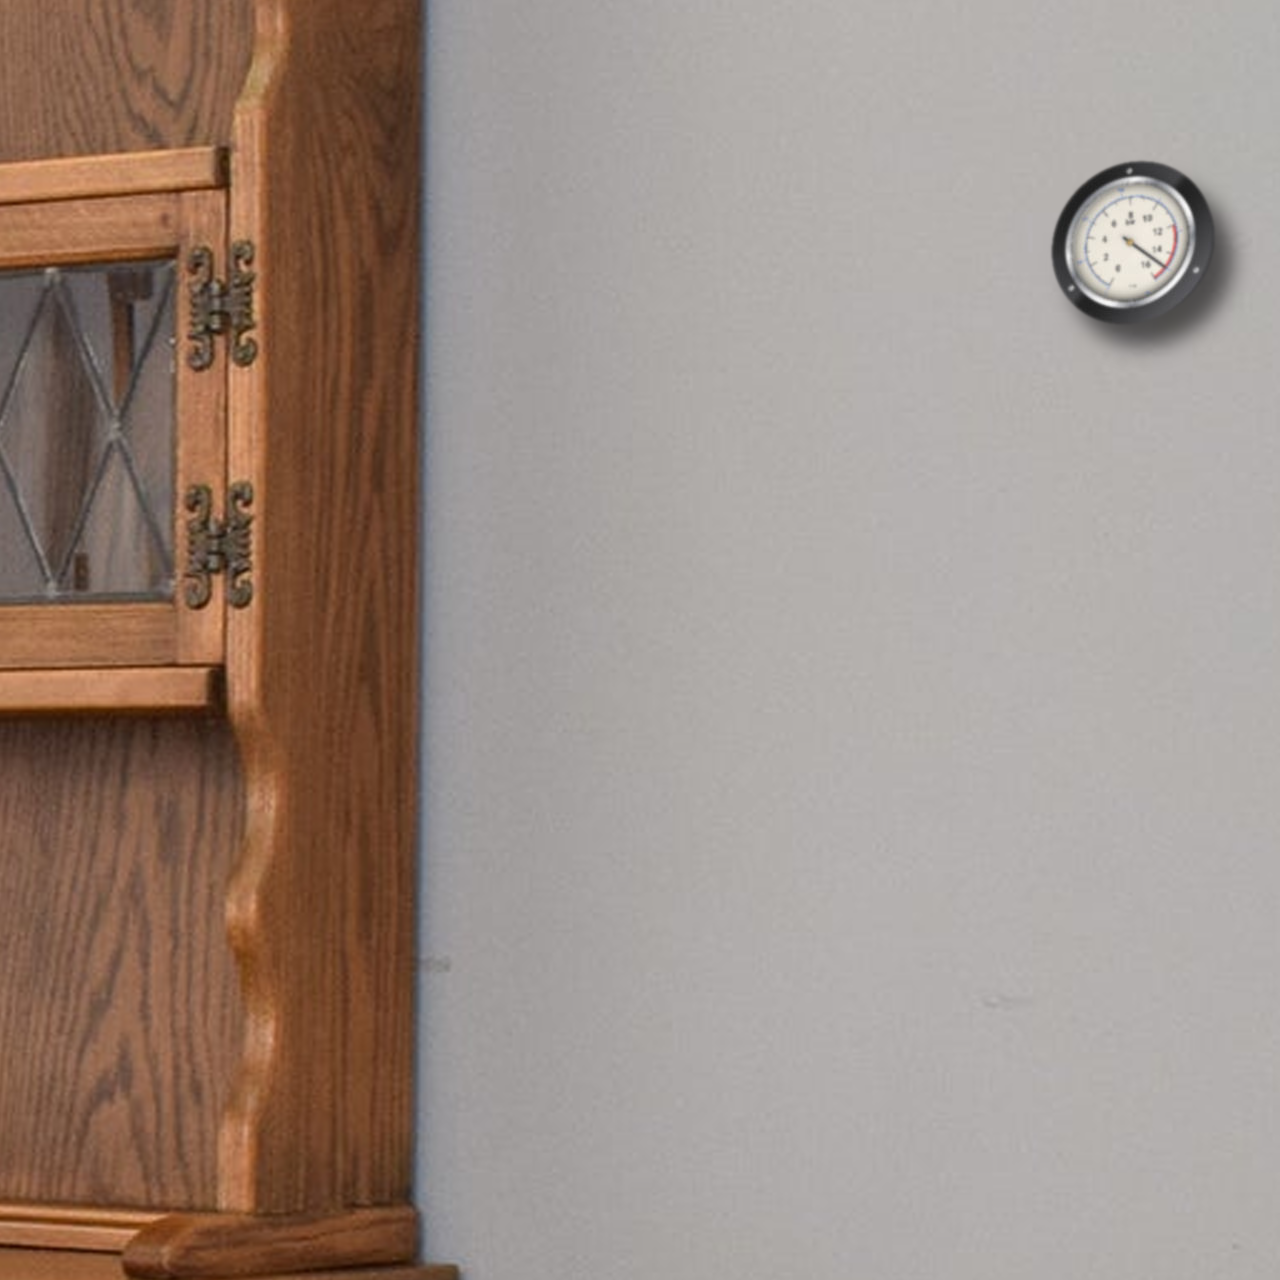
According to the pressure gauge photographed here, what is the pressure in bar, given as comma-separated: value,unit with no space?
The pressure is 15,bar
